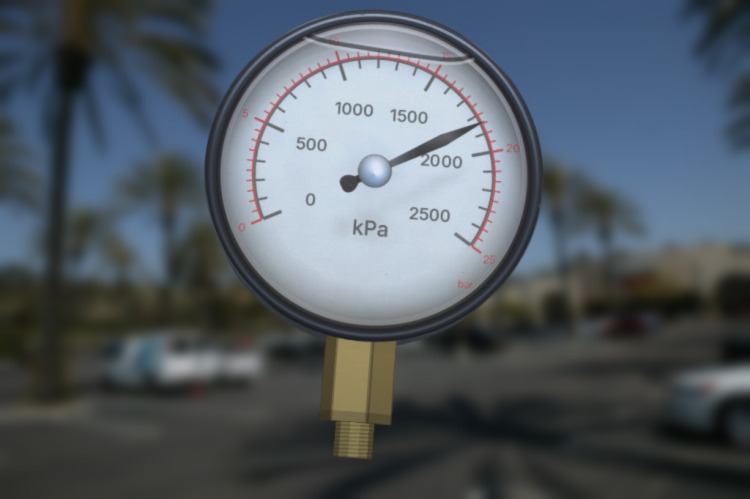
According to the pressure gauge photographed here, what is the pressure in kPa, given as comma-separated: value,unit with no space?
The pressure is 1850,kPa
